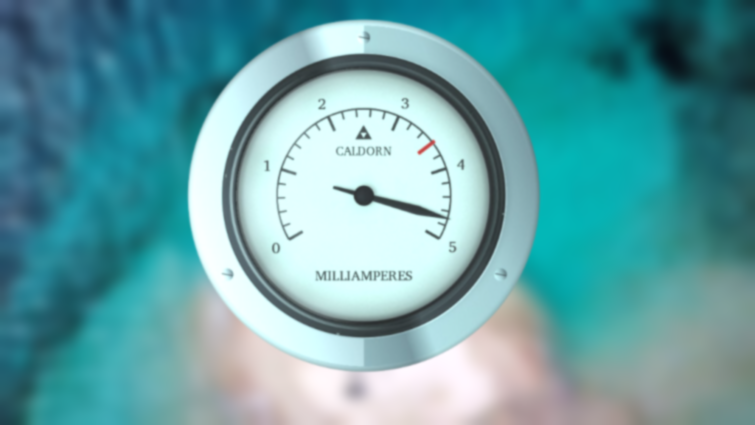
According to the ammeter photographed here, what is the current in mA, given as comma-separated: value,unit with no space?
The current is 4.7,mA
